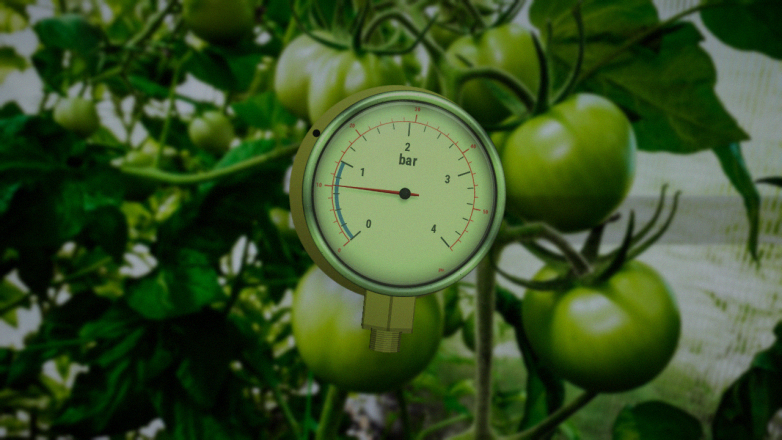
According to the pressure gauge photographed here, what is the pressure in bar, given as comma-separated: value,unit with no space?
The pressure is 0.7,bar
